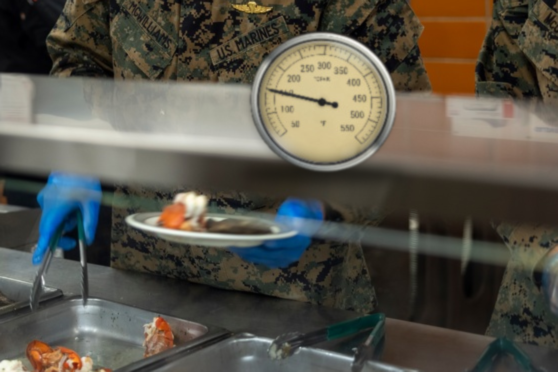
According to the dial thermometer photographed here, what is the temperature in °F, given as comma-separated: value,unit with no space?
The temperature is 150,°F
